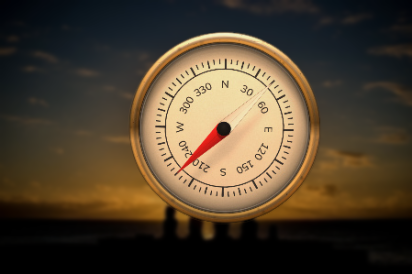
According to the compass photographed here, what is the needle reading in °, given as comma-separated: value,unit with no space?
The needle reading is 225,°
